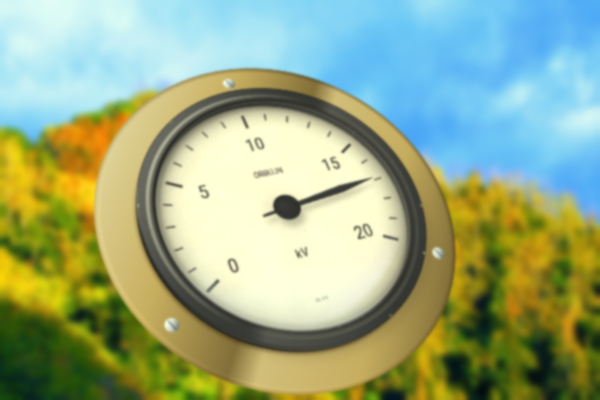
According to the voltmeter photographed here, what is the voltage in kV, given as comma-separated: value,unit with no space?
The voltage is 17,kV
